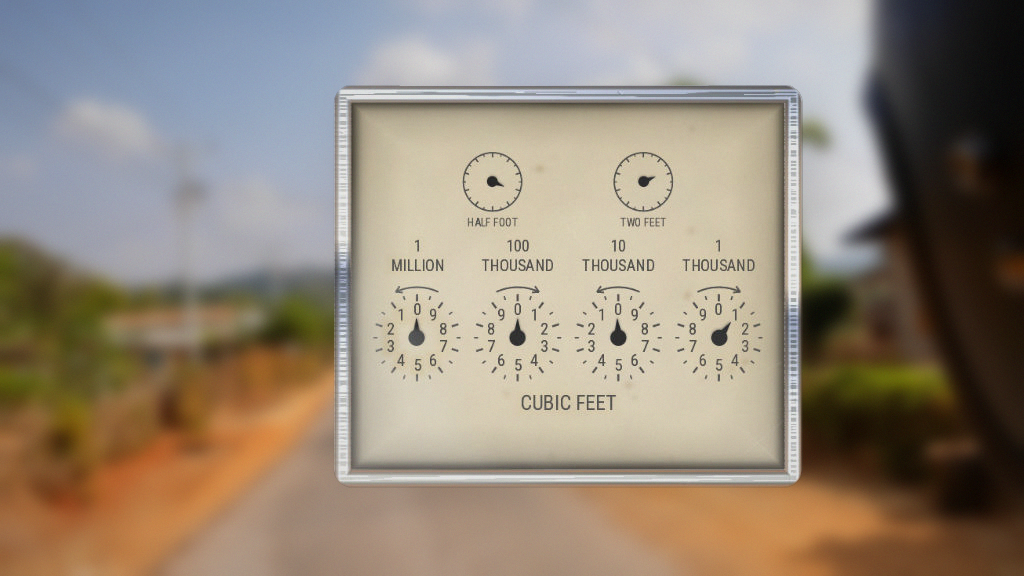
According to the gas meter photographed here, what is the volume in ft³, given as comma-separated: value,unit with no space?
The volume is 100,ft³
